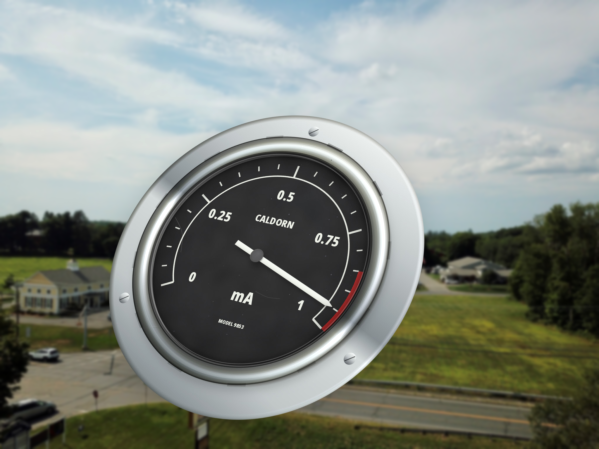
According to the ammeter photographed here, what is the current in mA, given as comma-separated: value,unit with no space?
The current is 0.95,mA
